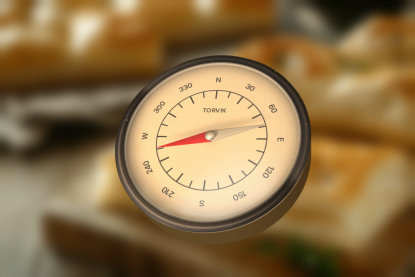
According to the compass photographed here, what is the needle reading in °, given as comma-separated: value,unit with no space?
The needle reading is 255,°
